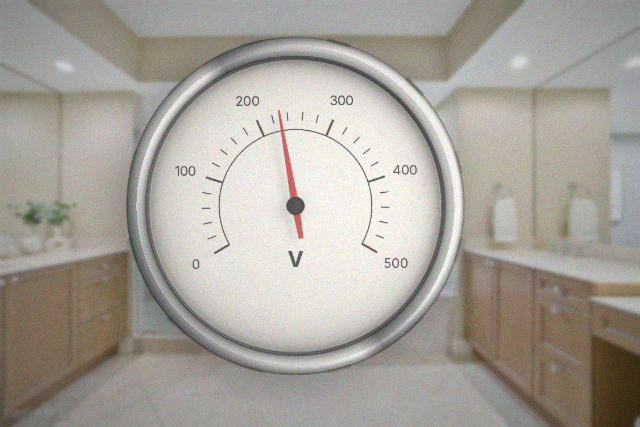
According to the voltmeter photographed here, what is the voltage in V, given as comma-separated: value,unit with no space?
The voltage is 230,V
